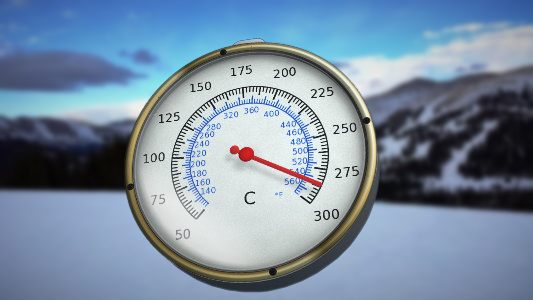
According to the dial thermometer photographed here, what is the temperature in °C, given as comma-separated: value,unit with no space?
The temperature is 287.5,°C
